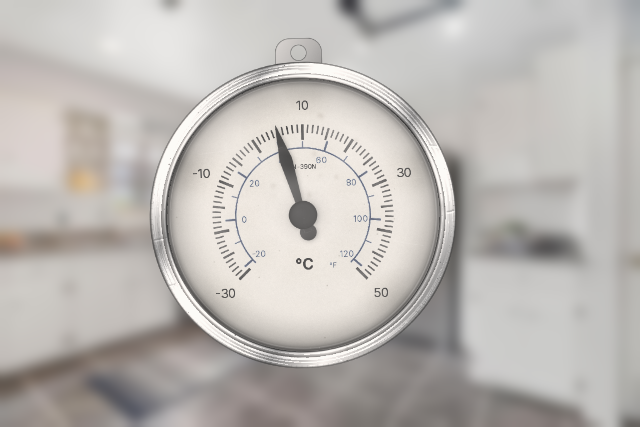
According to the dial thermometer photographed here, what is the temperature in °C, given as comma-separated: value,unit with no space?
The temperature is 5,°C
